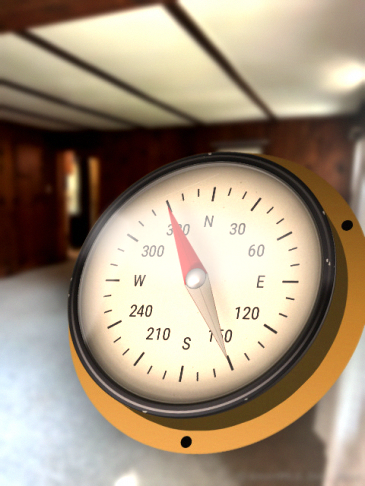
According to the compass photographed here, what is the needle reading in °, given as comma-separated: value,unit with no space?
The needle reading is 330,°
